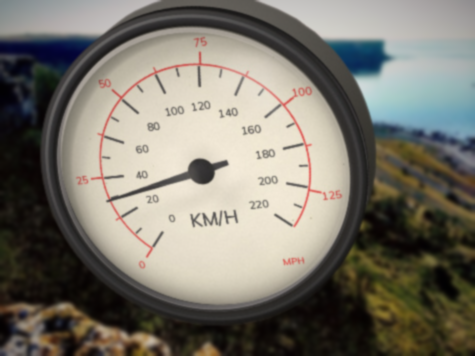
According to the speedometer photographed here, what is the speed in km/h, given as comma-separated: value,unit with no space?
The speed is 30,km/h
